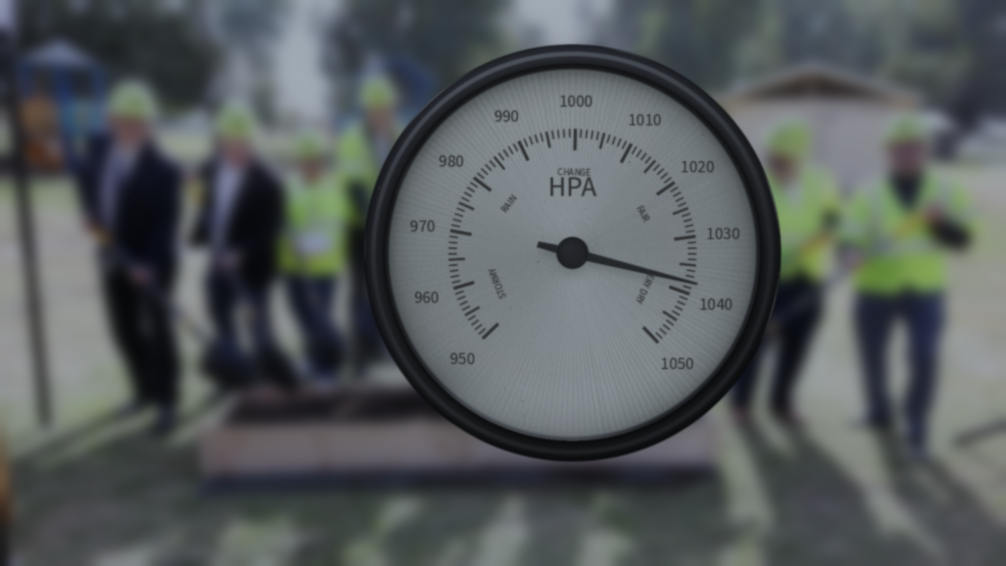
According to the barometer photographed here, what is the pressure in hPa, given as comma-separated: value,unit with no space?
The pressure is 1038,hPa
